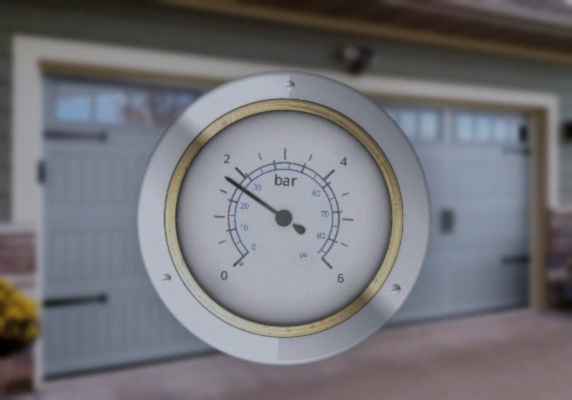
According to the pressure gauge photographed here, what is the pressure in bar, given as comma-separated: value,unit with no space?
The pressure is 1.75,bar
